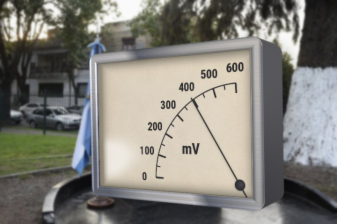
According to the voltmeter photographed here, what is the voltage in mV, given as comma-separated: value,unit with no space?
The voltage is 400,mV
